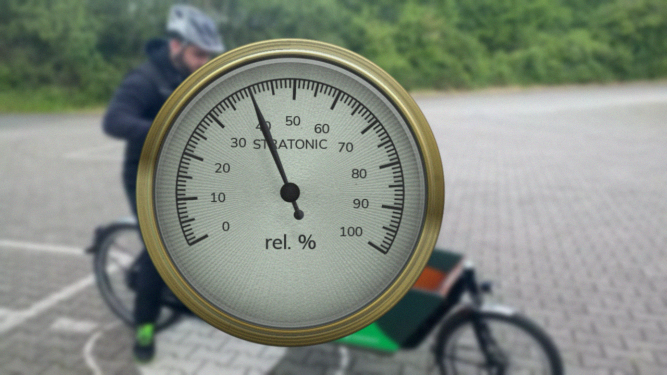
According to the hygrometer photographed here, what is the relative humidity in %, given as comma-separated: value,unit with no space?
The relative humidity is 40,%
